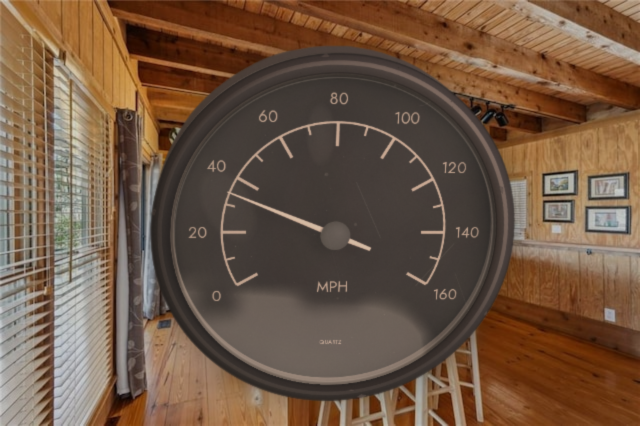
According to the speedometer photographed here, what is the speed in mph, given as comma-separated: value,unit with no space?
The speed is 35,mph
